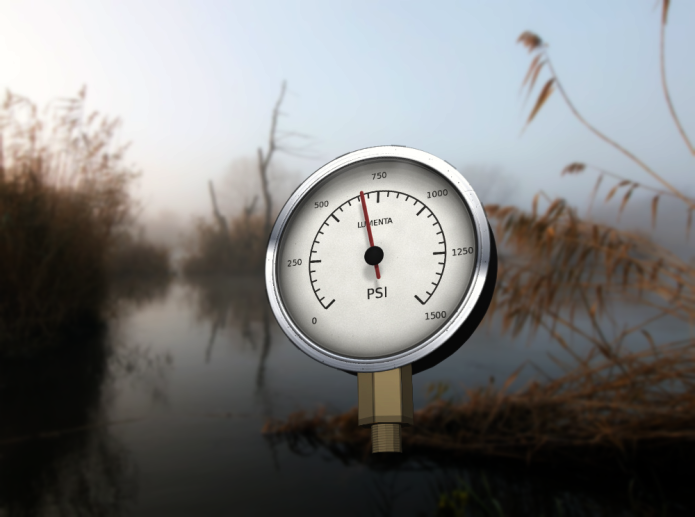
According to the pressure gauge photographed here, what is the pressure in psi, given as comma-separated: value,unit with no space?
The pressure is 675,psi
